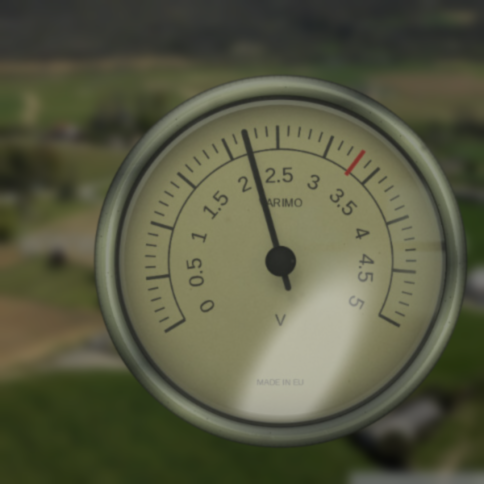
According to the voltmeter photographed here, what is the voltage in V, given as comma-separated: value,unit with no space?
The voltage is 2.2,V
